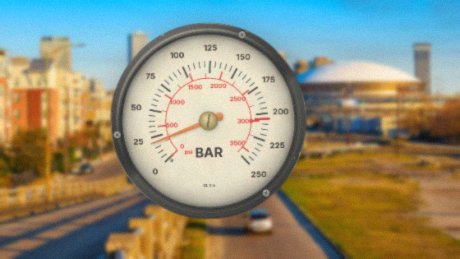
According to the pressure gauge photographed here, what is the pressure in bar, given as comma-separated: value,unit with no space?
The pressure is 20,bar
